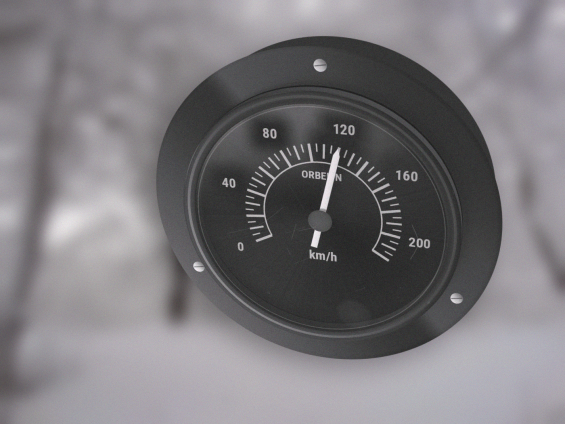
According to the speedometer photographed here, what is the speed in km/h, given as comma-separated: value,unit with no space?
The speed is 120,km/h
